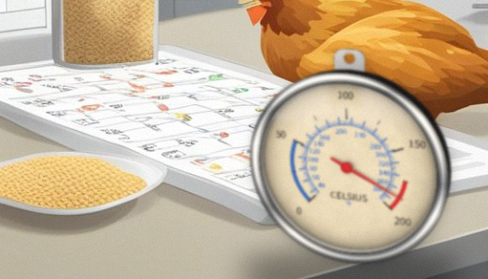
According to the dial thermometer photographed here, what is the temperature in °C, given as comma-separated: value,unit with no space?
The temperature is 187.5,°C
